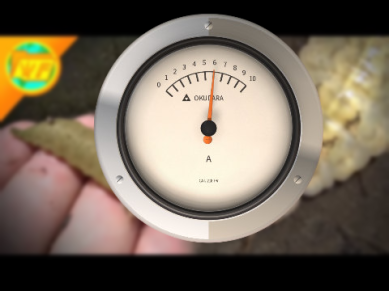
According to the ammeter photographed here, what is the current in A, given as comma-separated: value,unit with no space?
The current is 6,A
